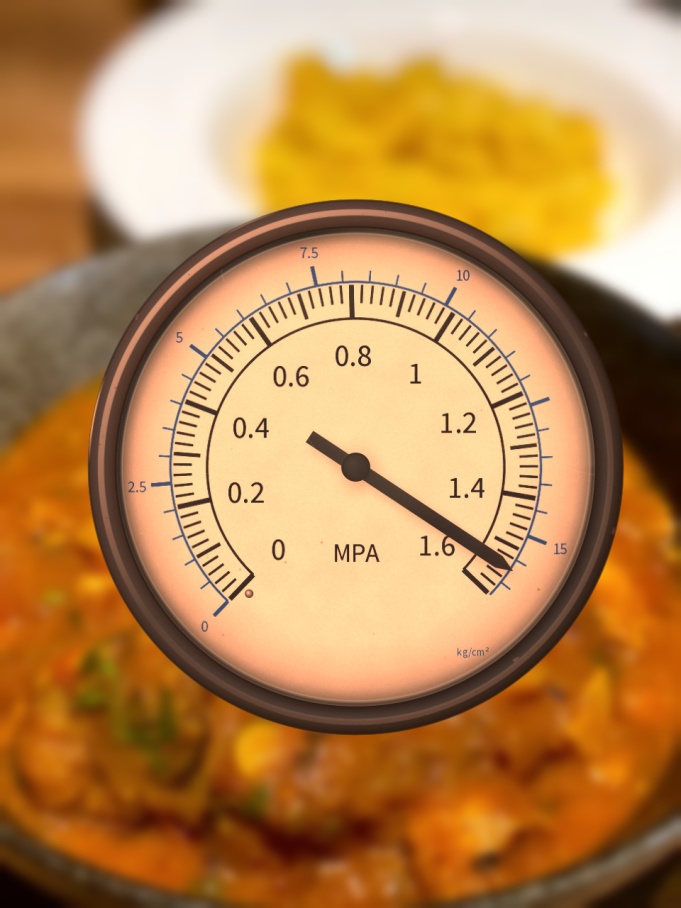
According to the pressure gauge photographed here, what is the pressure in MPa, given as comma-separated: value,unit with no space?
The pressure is 1.54,MPa
